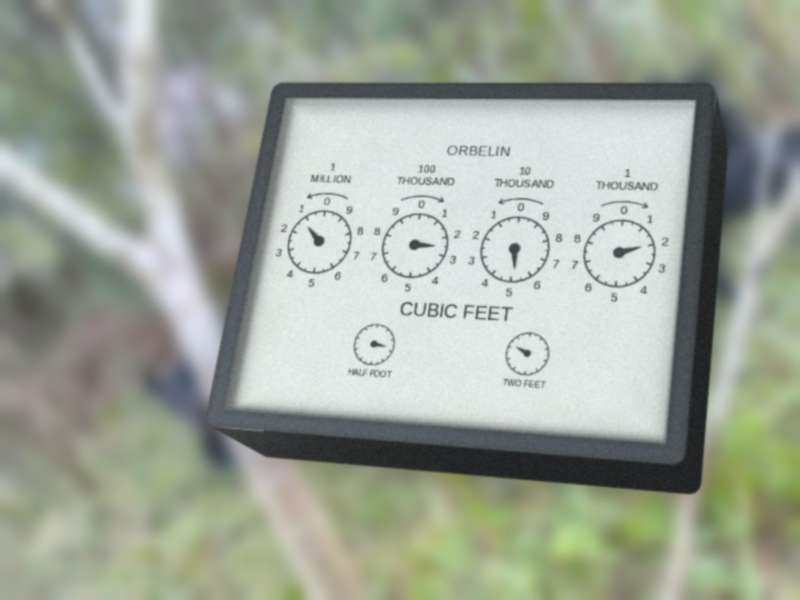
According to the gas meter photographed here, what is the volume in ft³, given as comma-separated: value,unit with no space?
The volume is 125200,ft³
